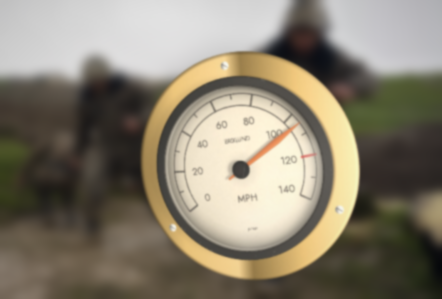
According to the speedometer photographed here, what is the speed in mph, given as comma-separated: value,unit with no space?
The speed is 105,mph
